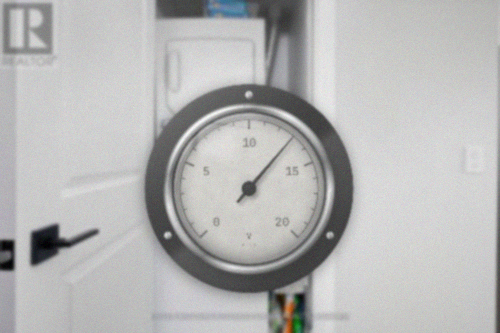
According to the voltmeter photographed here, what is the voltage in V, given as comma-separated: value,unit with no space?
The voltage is 13,V
